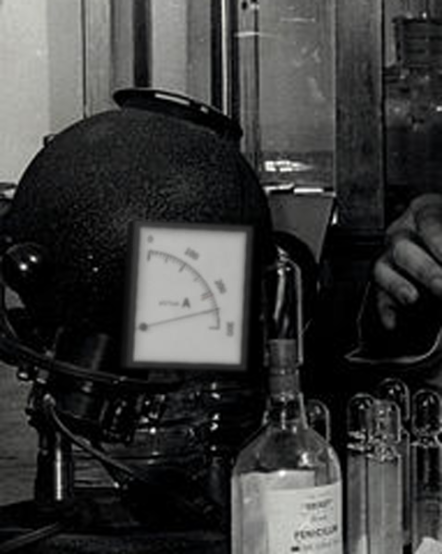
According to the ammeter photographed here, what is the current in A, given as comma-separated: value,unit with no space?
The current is 250,A
